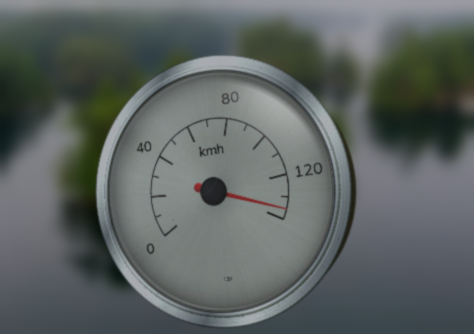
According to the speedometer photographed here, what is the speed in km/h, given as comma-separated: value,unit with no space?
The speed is 135,km/h
